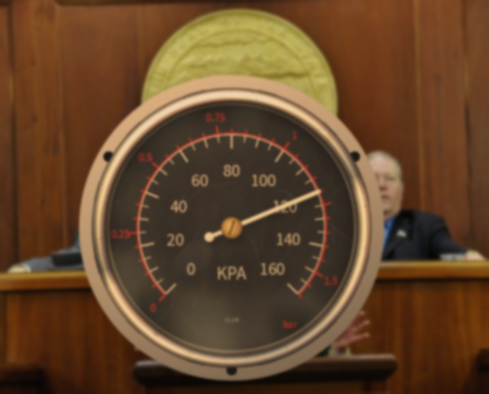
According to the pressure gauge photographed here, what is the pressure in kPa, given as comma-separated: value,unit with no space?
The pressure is 120,kPa
